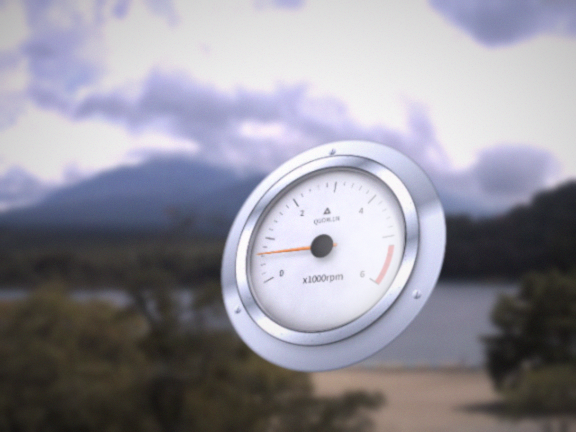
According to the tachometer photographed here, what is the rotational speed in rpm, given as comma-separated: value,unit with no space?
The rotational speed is 600,rpm
